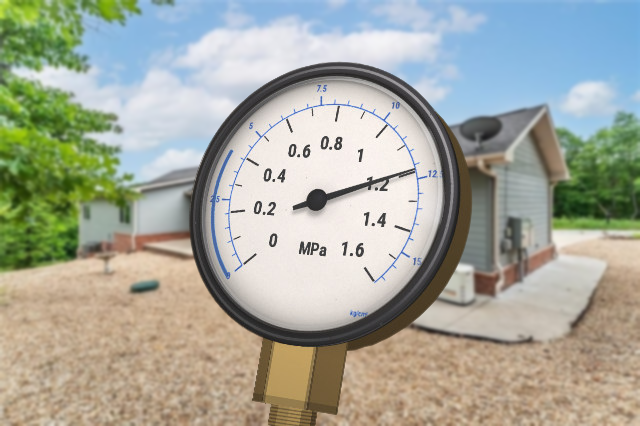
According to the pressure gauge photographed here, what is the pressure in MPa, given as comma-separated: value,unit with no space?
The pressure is 1.2,MPa
